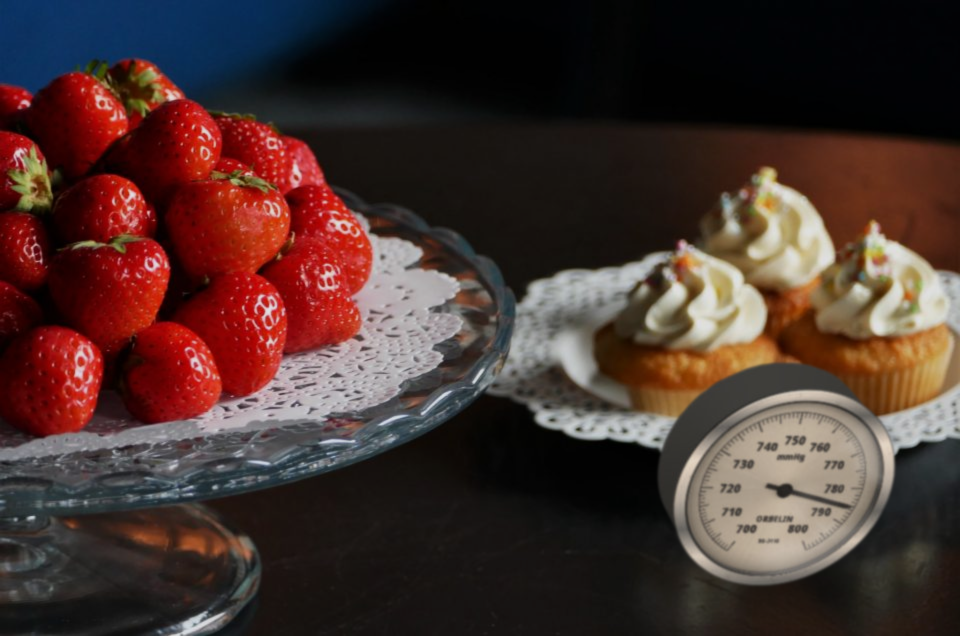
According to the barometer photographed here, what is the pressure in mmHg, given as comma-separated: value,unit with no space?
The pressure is 785,mmHg
